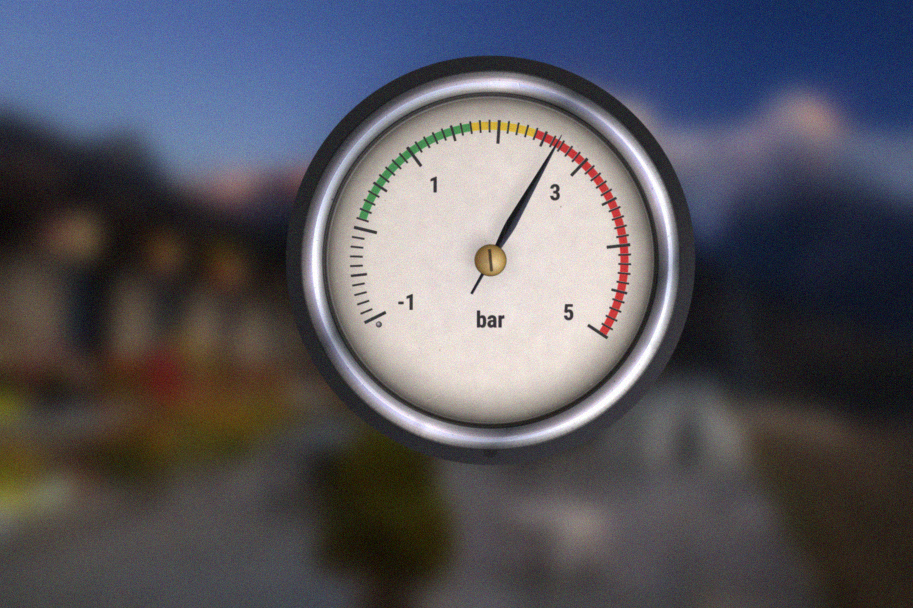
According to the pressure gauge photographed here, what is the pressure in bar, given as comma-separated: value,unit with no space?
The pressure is 2.65,bar
